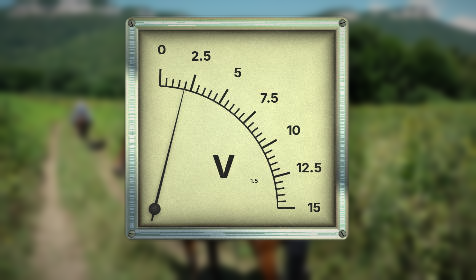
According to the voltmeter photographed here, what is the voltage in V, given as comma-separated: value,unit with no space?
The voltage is 2,V
